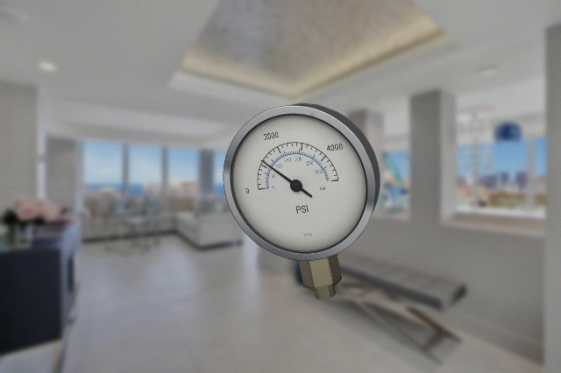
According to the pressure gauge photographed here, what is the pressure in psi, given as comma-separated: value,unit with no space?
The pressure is 1200,psi
